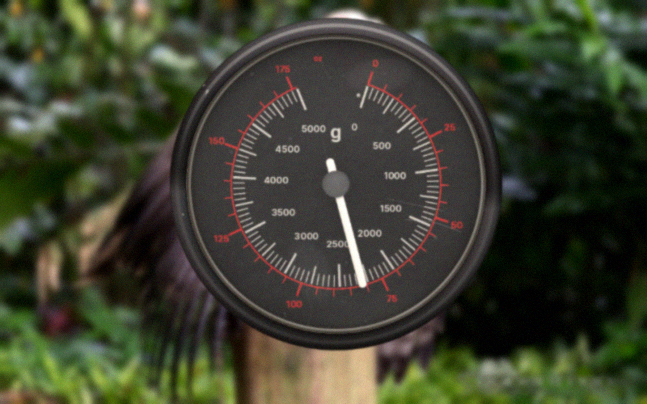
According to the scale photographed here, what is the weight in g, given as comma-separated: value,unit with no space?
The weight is 2300,g
